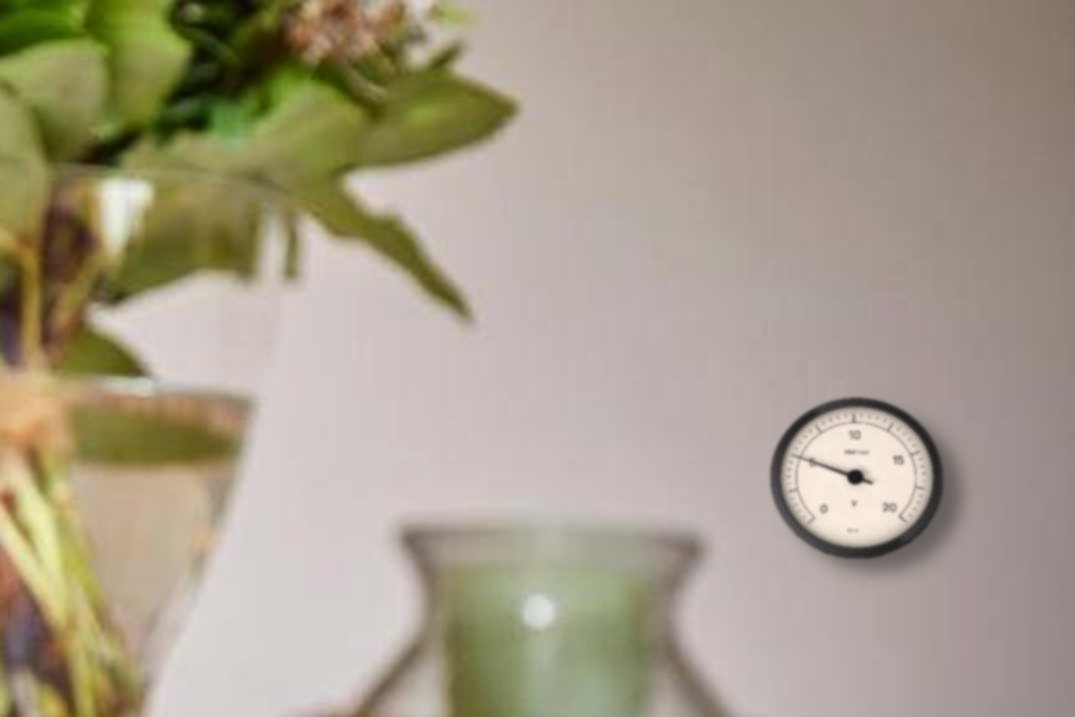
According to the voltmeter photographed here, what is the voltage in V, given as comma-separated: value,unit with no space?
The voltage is 5,V
